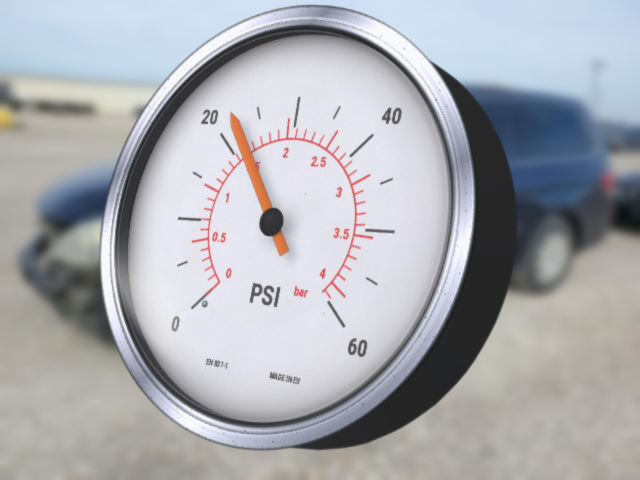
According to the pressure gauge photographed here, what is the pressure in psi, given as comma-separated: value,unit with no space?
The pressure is 22.5,psi
